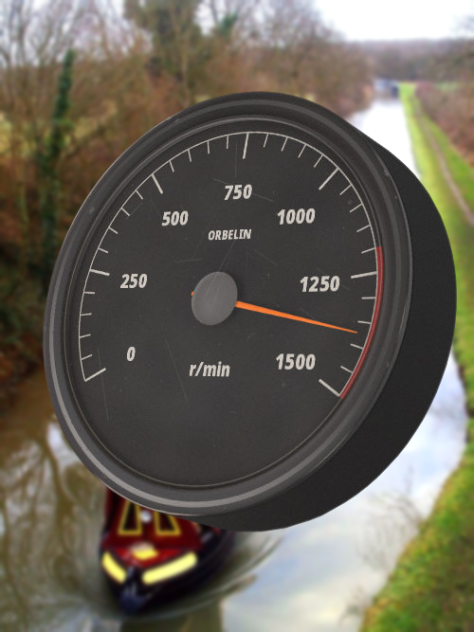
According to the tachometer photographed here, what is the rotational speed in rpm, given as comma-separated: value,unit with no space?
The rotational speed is 1375,rpm
